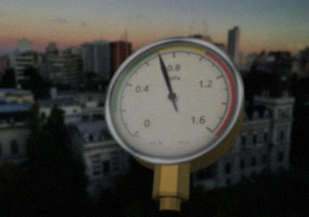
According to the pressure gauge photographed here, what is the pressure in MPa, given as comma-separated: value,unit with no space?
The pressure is 0.7,MPa
